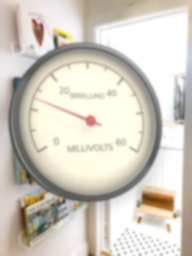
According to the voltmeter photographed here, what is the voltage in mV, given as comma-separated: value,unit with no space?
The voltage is 12.5,mV
